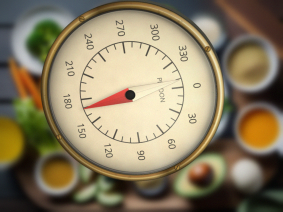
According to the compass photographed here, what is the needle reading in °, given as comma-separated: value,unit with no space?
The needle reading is 170,°
